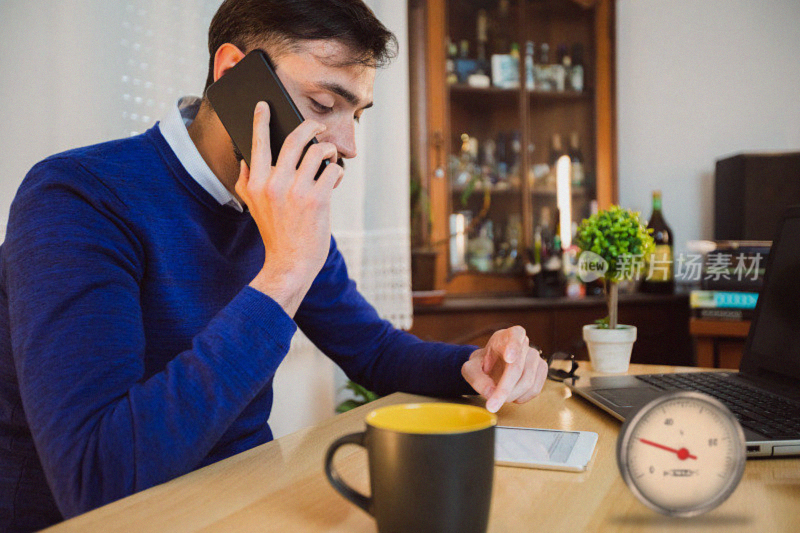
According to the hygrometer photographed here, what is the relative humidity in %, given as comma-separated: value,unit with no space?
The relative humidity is 20,%
